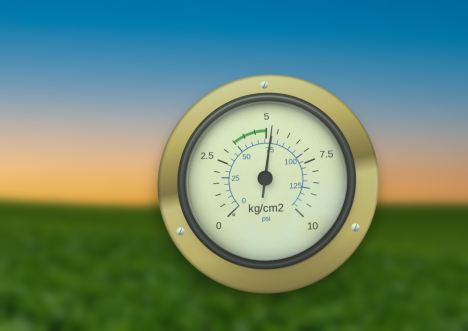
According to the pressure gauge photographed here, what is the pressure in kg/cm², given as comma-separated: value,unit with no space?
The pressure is 5.25,kg/cm²
